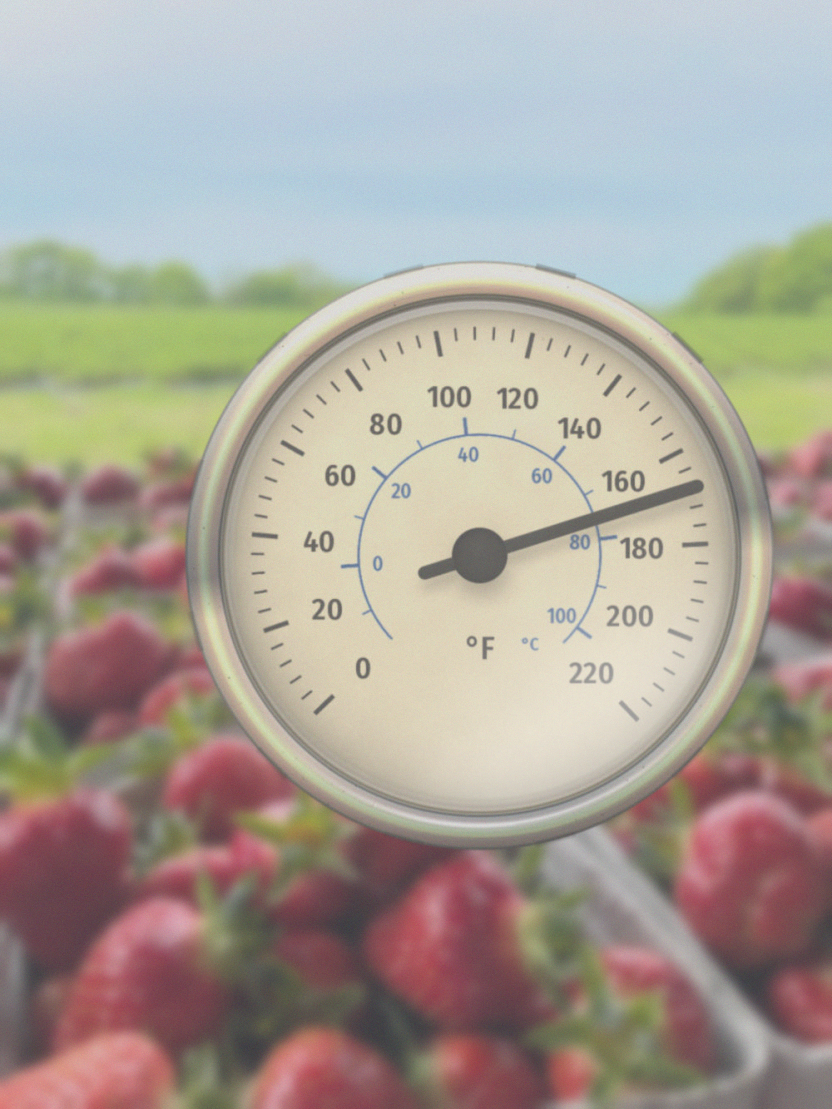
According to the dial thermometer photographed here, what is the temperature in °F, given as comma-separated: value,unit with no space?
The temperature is 168,°F
